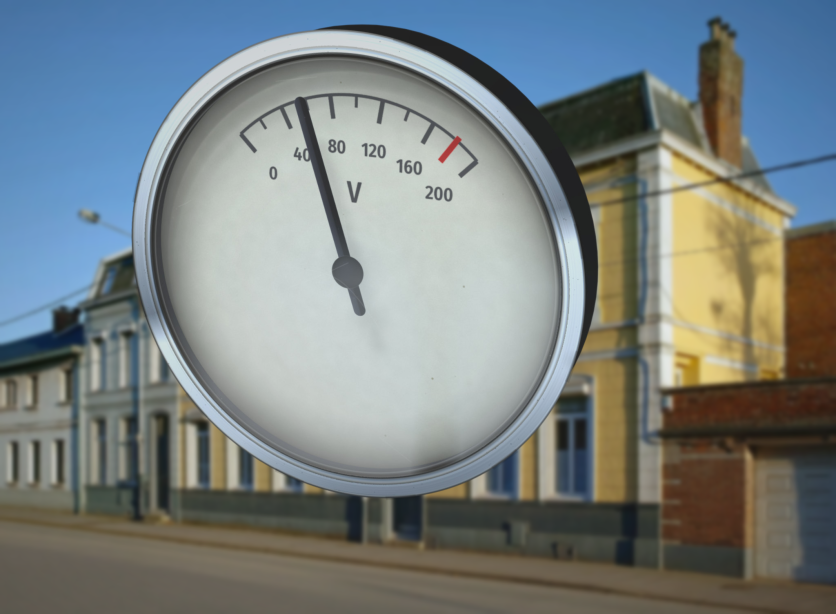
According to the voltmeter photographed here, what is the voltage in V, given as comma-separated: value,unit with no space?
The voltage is 60,V
